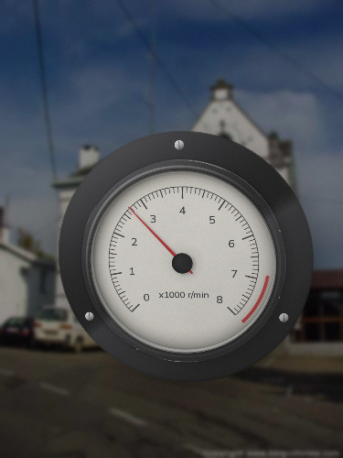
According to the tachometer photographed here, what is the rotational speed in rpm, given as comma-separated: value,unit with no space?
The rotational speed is 2700,rpm
